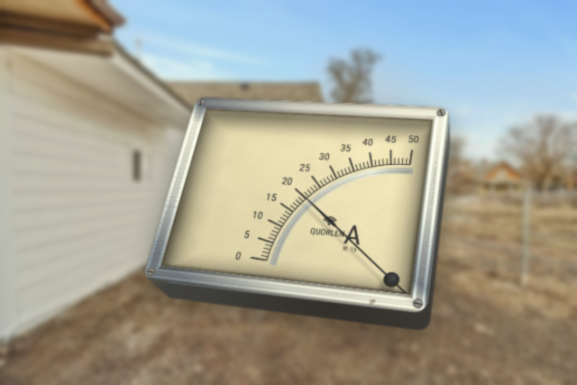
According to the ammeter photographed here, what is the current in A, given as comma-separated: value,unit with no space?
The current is 20,A
